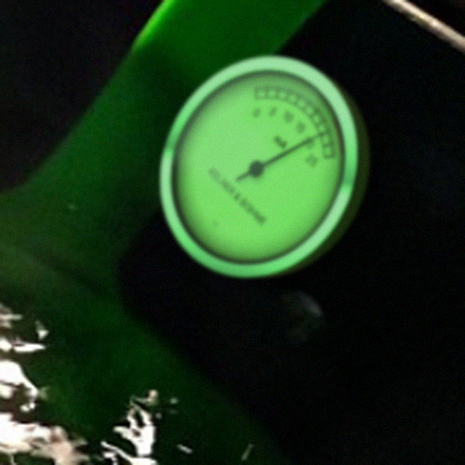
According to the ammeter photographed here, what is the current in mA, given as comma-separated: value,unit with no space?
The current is 20,mA
